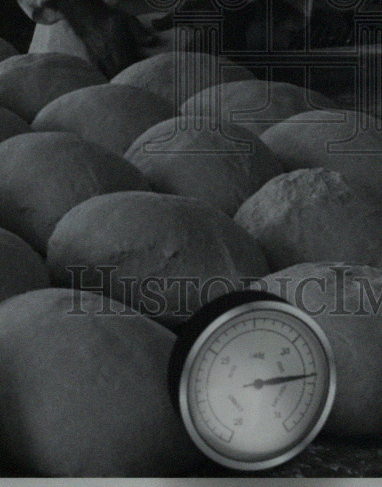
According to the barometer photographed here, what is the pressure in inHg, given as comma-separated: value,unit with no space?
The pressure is 30.4,inHg
